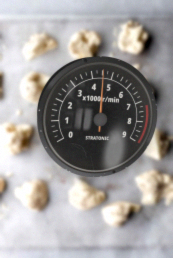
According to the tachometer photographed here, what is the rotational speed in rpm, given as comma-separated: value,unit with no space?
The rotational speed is 4500,rpm
